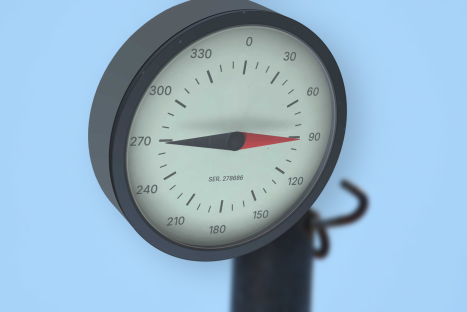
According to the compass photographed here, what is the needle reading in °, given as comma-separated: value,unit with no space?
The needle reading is 90,°
